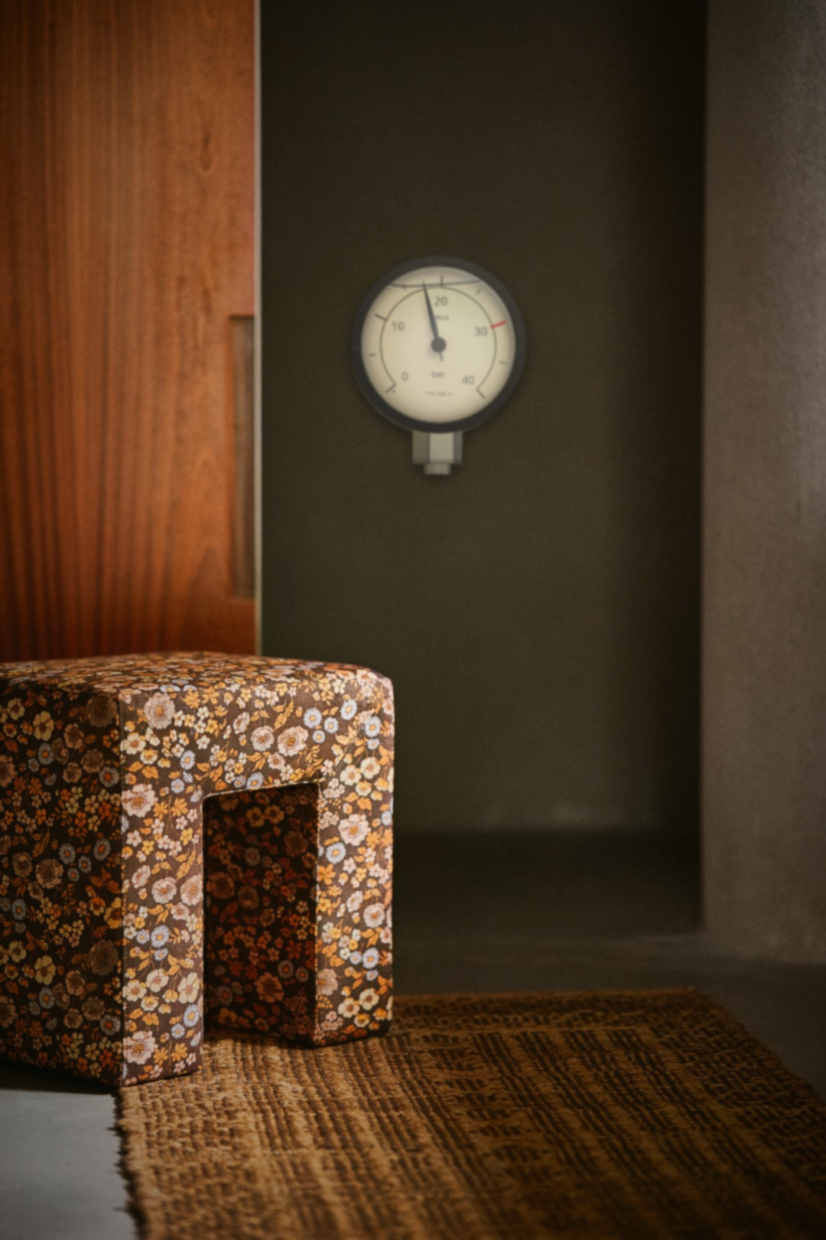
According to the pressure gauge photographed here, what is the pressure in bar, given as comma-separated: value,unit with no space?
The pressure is 17.5,bar
